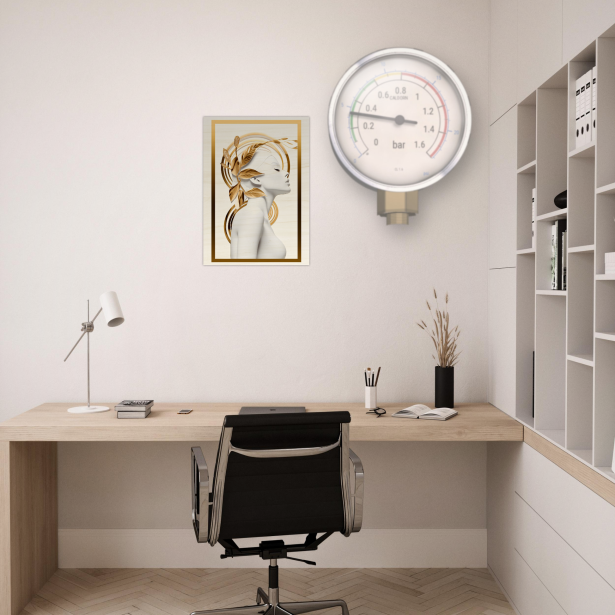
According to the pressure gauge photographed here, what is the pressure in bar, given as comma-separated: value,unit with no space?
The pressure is 0.3,bar
